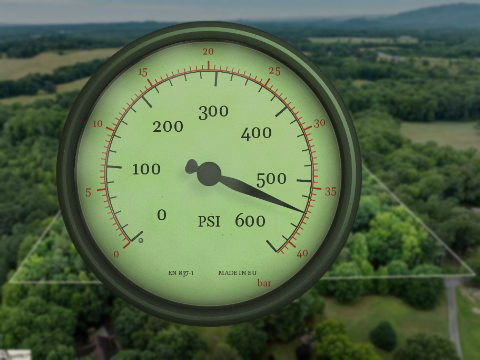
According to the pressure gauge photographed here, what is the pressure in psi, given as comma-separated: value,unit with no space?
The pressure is 540,psi
